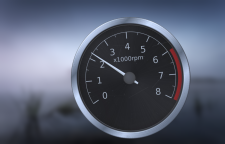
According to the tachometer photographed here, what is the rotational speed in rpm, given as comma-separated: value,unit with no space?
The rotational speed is 2250,rpm
